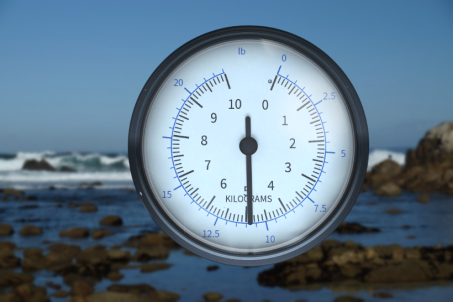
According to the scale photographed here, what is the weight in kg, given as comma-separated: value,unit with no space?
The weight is 4.9,kg
